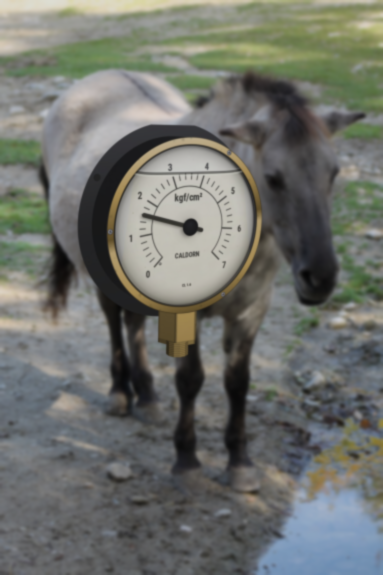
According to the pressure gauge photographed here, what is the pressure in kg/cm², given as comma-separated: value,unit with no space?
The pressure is 1.6,kg/cm²
